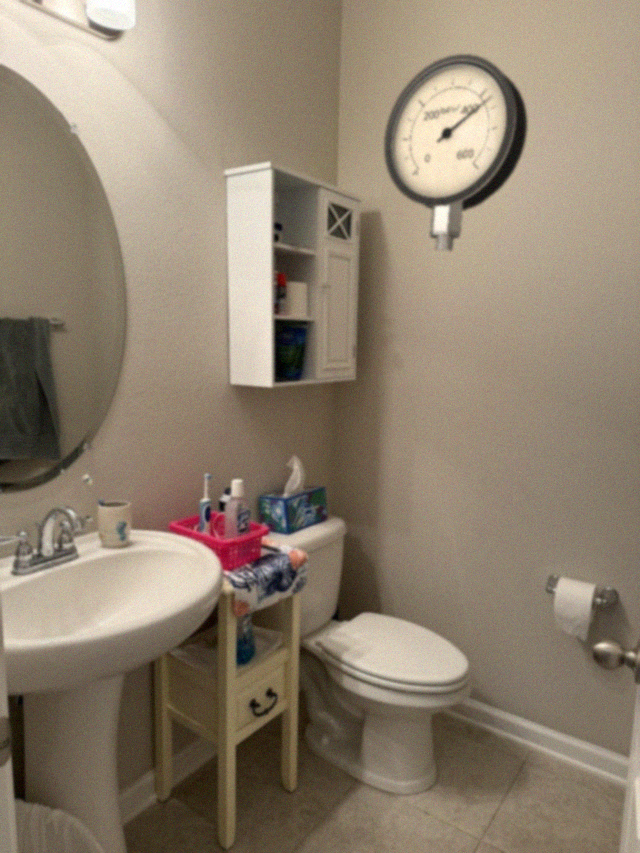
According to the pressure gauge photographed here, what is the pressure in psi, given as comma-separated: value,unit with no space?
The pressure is 425,psi
